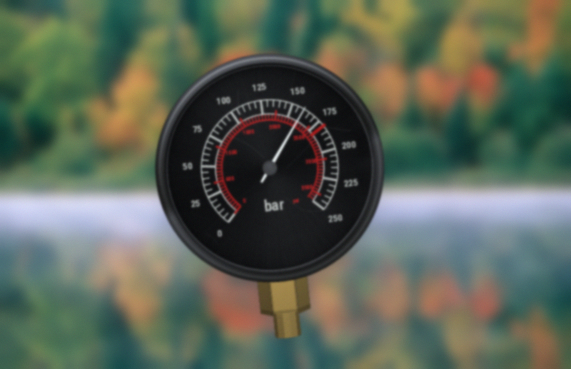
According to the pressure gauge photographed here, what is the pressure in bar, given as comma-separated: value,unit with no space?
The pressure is 160,bar
